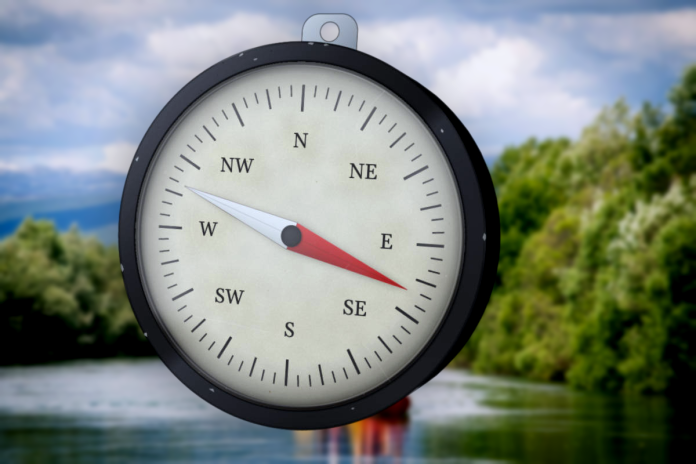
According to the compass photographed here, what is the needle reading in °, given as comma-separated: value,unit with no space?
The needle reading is 110,°
